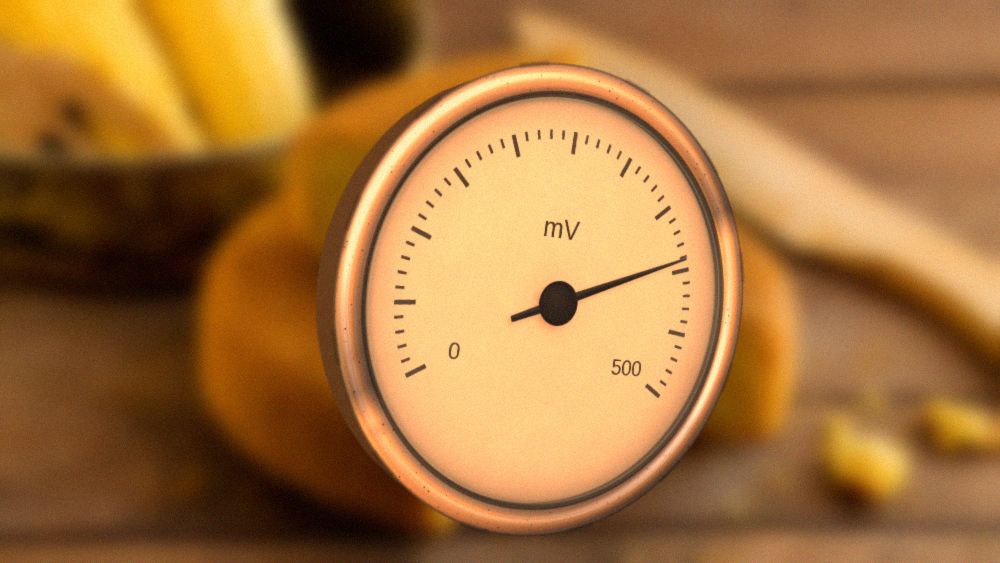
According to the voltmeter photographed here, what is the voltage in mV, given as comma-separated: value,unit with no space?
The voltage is 390,mV
